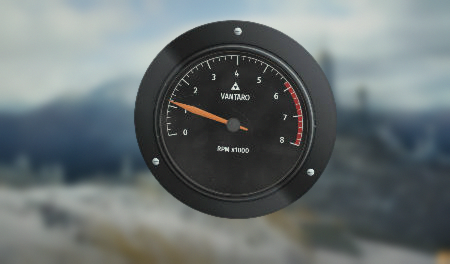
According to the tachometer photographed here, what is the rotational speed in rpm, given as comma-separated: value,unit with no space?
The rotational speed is 1200,rpm
